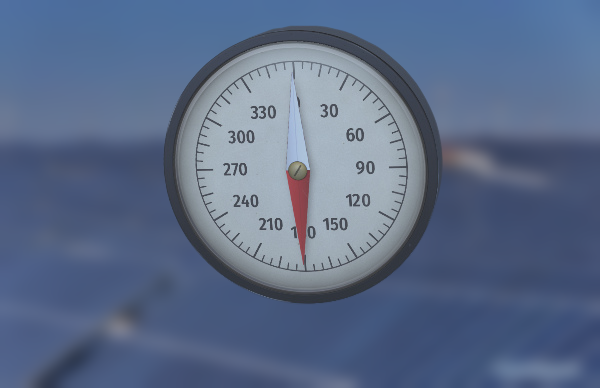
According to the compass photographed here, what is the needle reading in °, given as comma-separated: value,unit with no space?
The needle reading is 180,°
